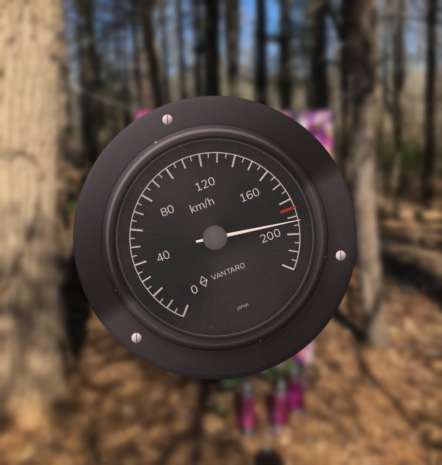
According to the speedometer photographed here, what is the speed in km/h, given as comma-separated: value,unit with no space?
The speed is 192.5,km/h
